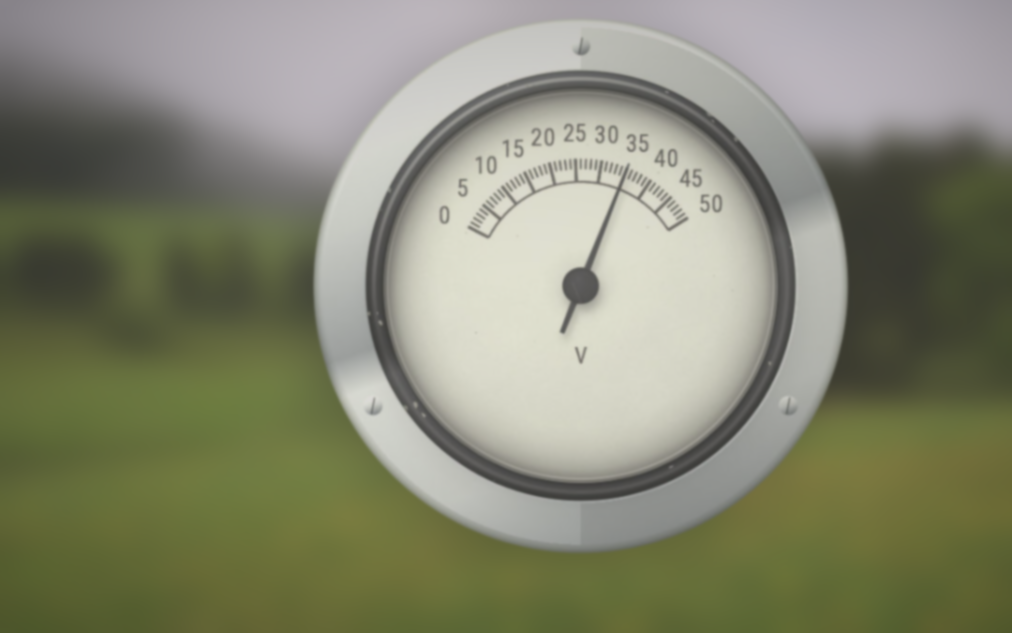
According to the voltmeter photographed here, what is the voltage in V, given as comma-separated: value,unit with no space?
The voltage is 35,V
